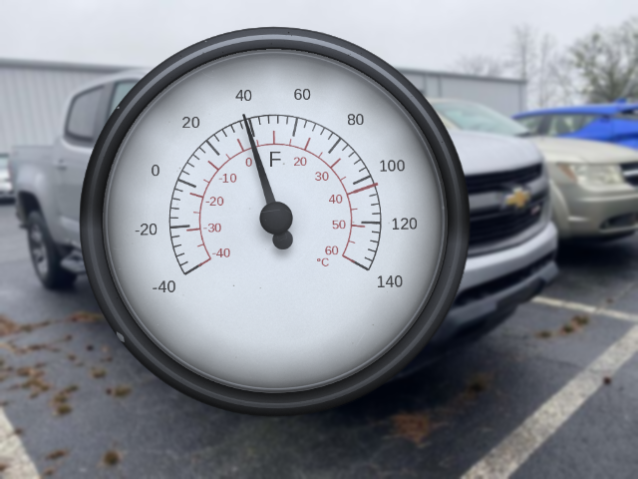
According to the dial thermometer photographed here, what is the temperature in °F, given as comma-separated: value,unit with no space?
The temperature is 38,°F
